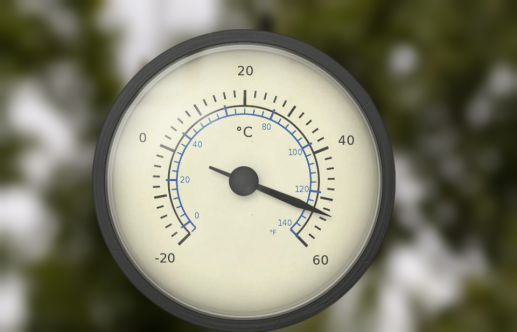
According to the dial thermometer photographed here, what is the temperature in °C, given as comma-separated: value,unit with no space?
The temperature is 53,°C
